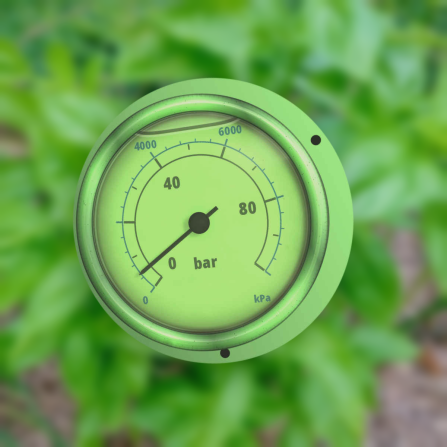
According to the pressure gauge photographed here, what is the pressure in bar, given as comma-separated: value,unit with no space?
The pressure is 5,bar
